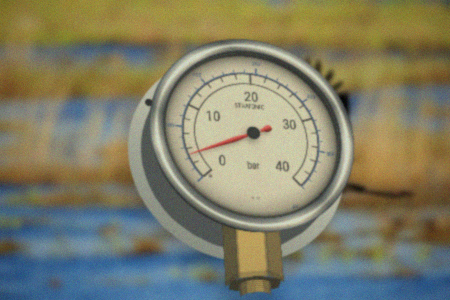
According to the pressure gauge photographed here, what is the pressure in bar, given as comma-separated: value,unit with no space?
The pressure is 3,bar
